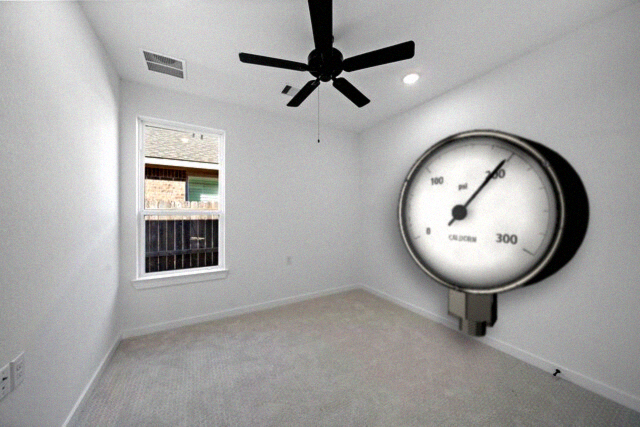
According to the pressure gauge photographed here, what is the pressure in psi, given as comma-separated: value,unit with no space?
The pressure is 200,psi
